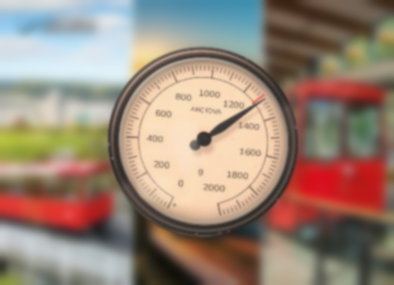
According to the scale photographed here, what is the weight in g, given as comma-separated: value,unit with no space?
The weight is 1300,g
